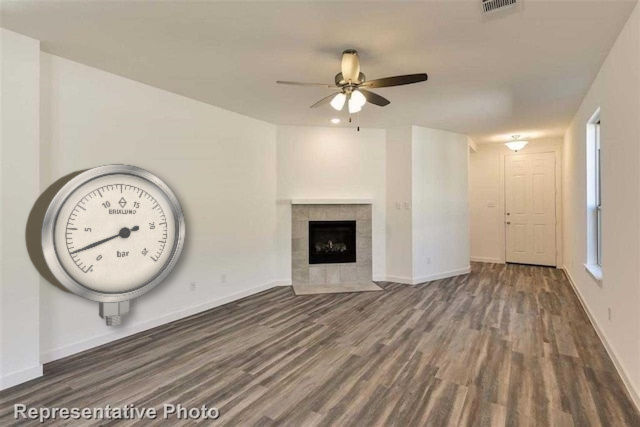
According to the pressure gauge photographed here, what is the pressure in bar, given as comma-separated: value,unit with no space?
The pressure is 2.5,bar
